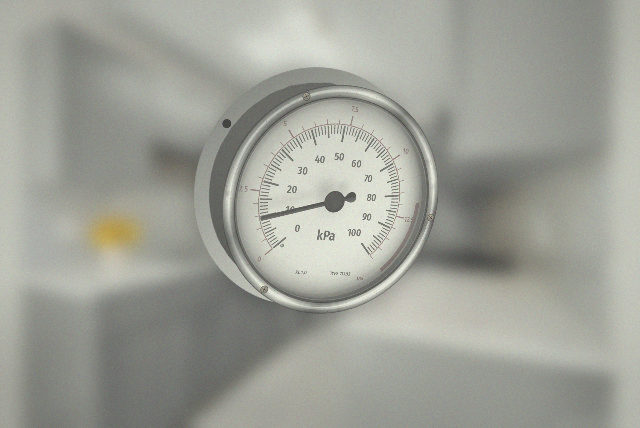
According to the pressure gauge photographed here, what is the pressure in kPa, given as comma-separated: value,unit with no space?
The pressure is 10,kPa
